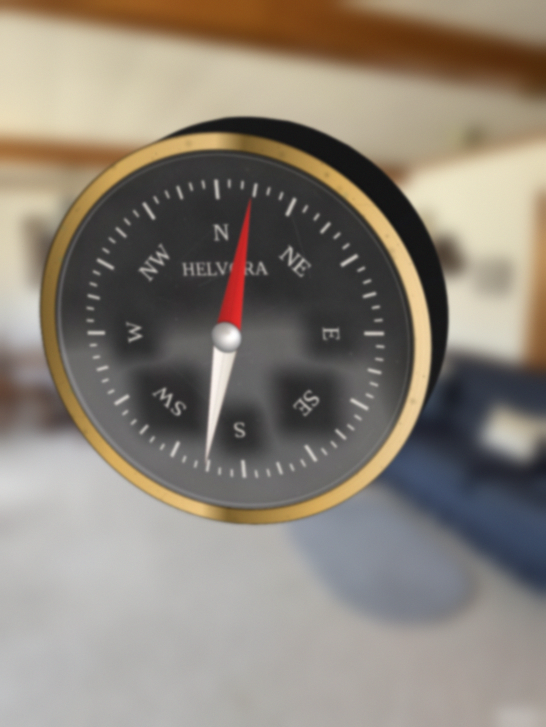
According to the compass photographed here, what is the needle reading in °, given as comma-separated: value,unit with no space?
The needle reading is 15,°
